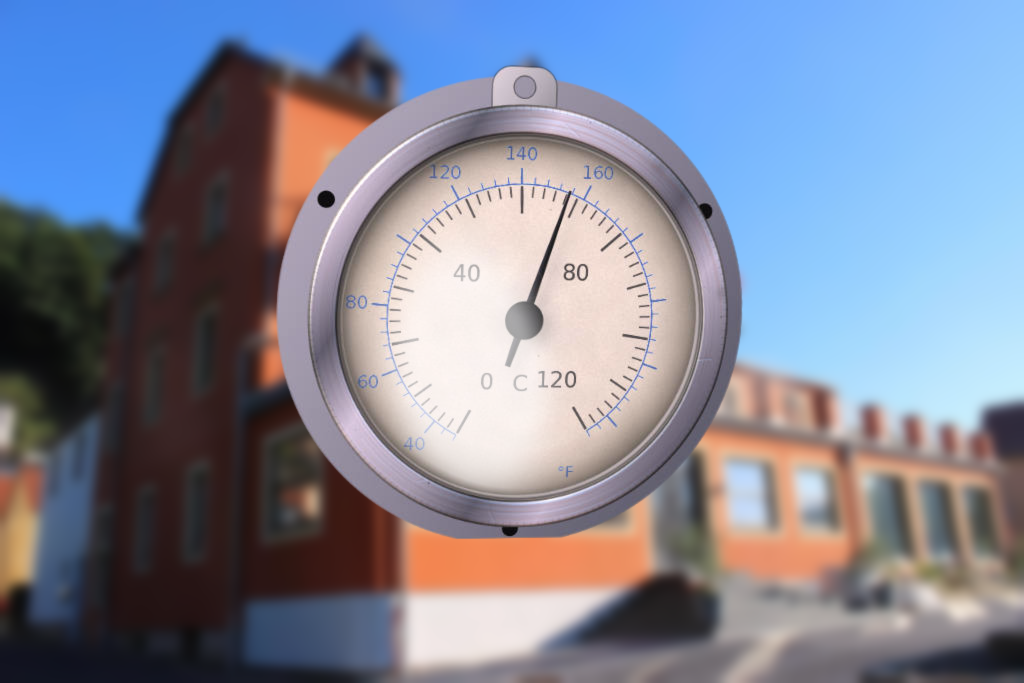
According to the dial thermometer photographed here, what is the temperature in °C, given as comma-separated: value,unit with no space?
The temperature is 68,°C
